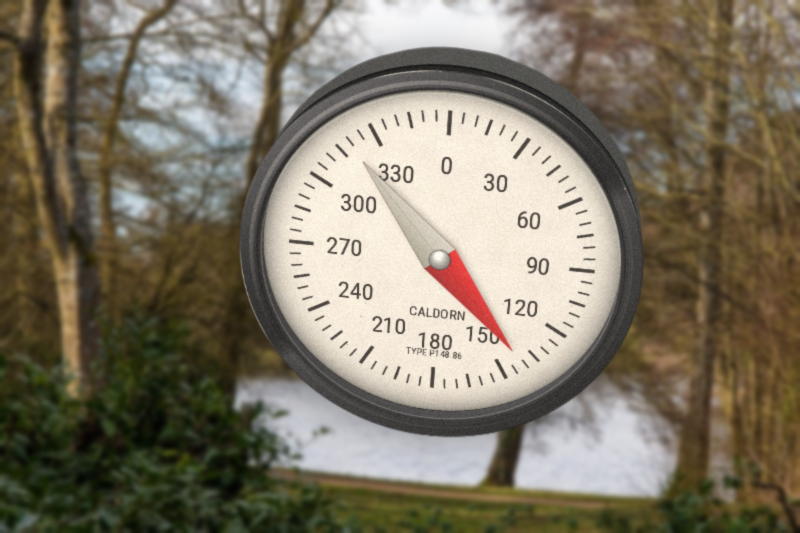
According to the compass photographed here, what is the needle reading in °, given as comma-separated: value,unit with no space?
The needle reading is 140,°
